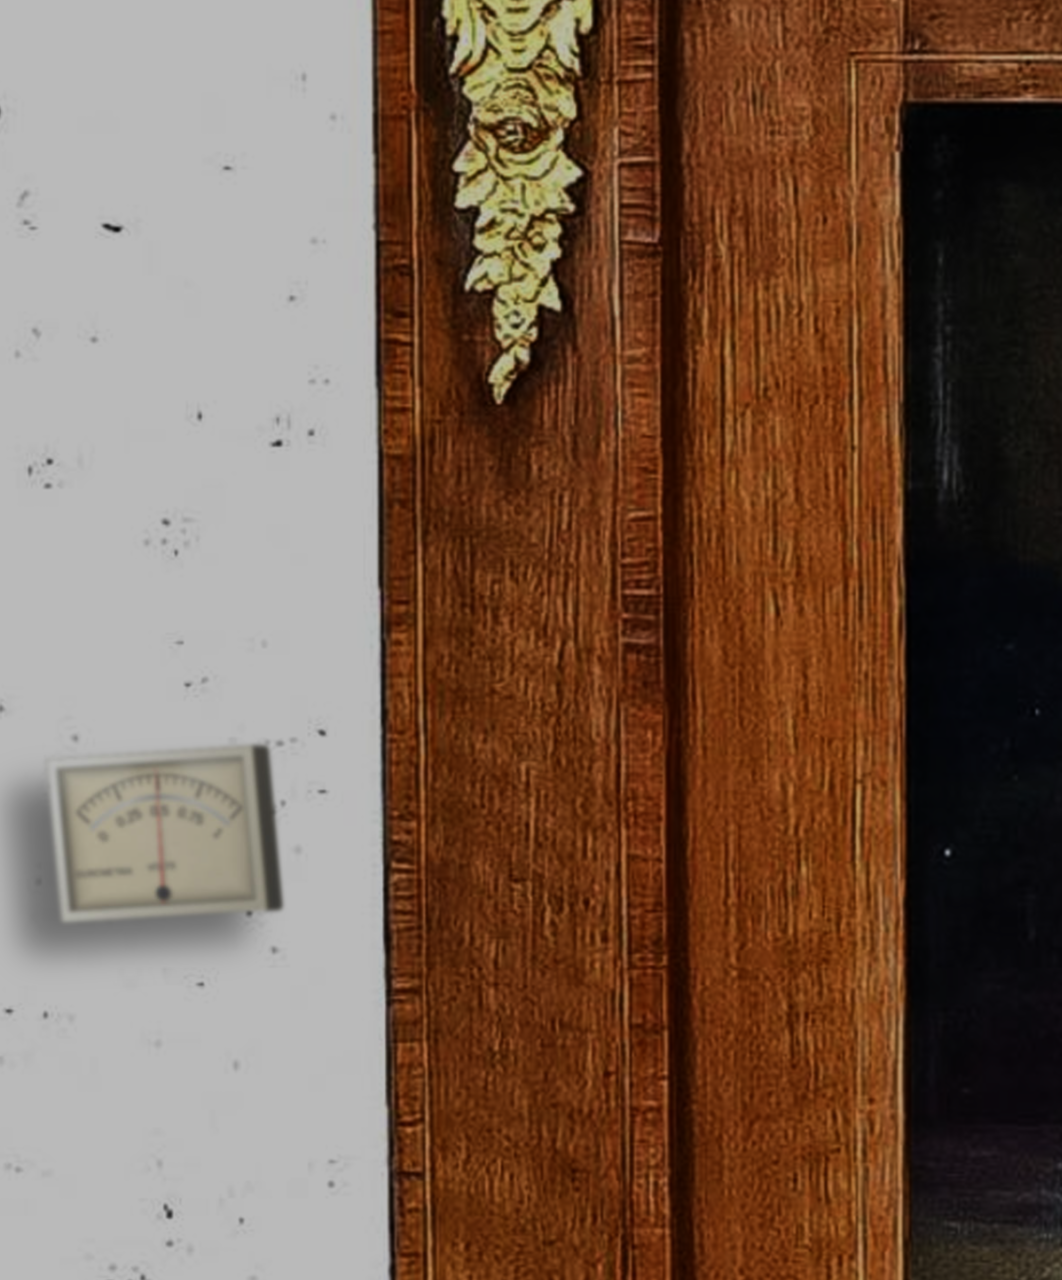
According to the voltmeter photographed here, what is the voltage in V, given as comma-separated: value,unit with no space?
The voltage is 0.5,V
